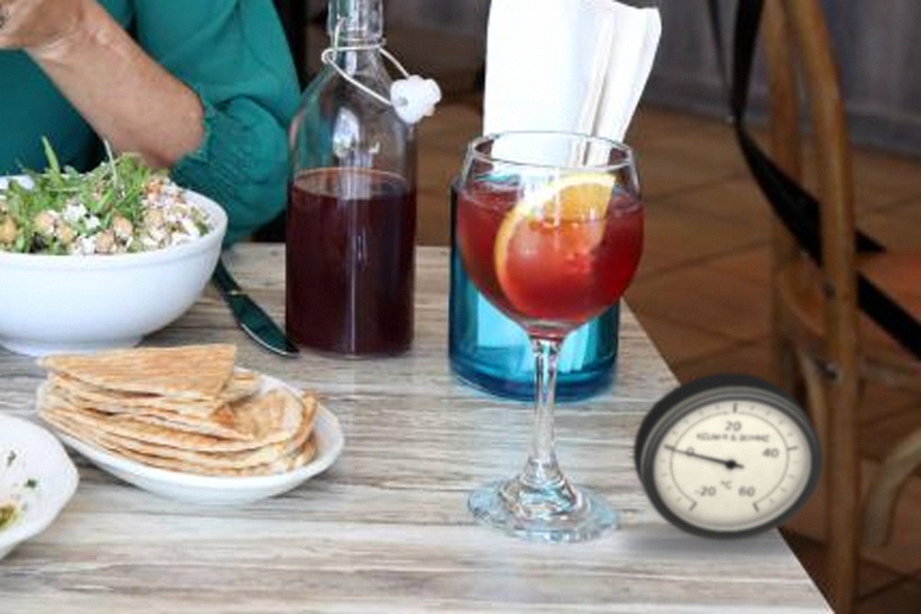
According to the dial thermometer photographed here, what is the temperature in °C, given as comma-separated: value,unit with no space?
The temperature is 0,°C
